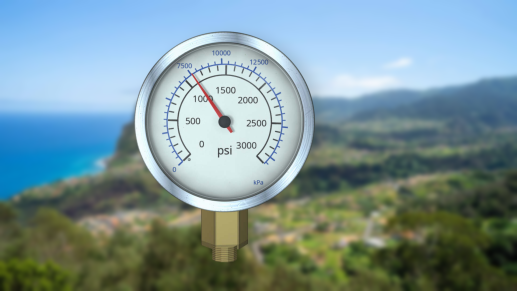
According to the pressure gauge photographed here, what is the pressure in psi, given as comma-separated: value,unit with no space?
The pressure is 1100,psi
